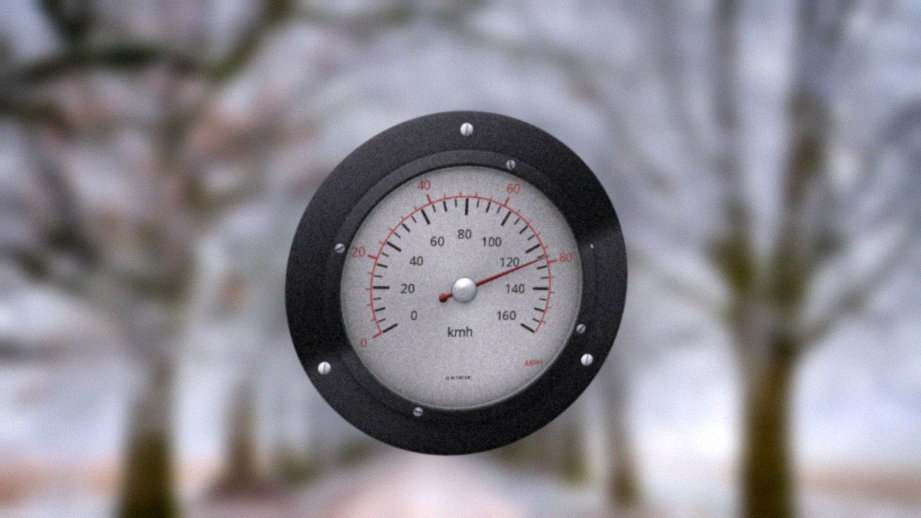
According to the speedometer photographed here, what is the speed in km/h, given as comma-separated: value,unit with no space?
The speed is 125,km/h
